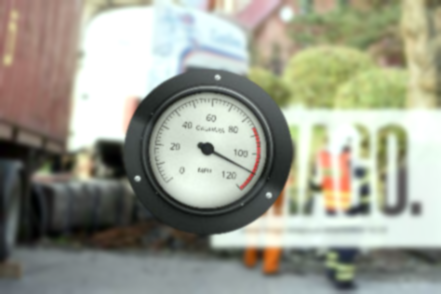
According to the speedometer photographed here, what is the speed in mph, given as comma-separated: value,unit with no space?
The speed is 110,mph
